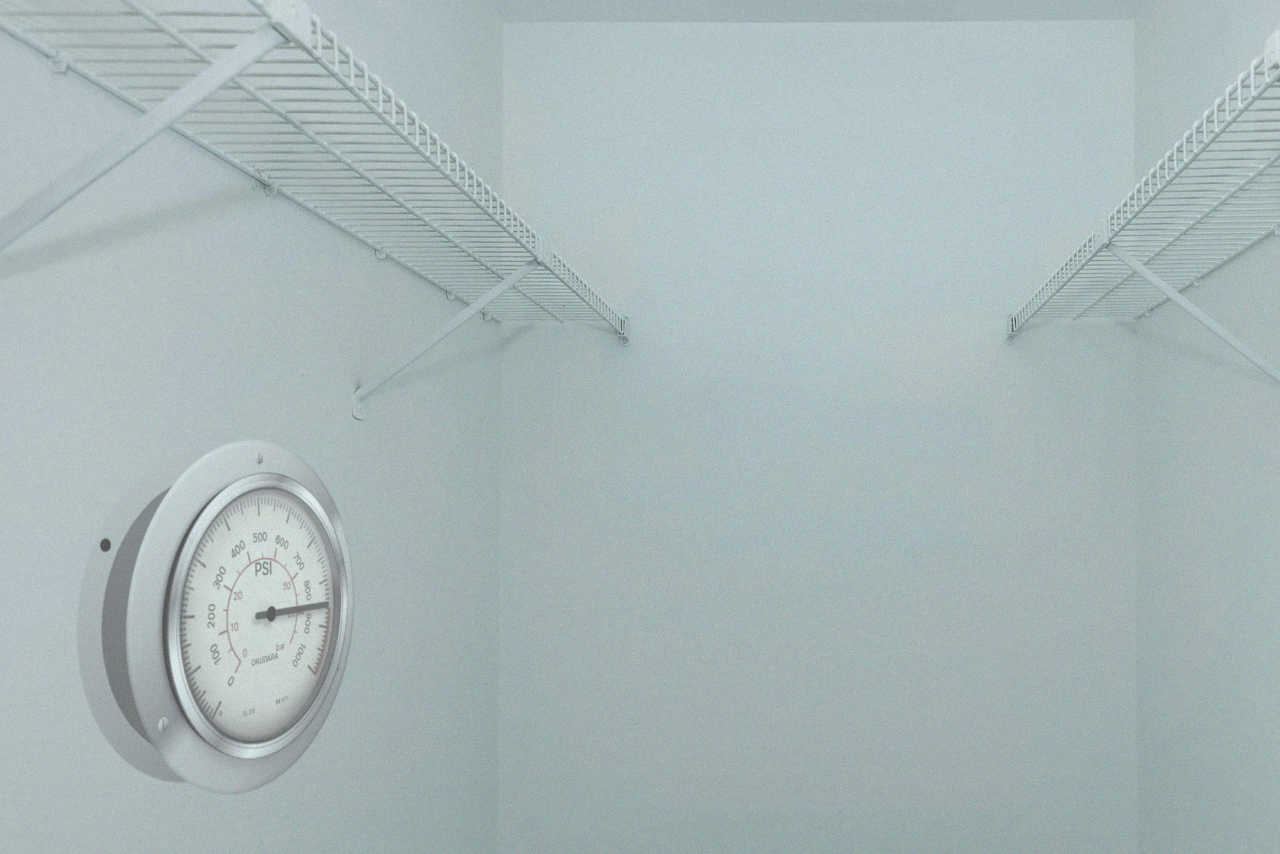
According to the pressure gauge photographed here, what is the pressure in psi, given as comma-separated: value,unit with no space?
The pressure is 850,psi
